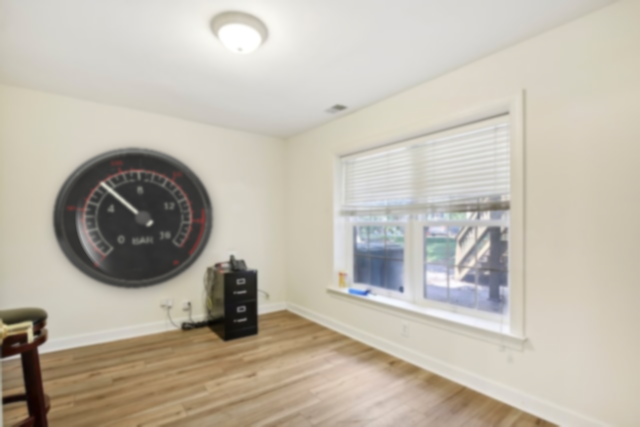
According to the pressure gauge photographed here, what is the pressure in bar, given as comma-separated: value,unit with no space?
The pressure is 5.5,bar
